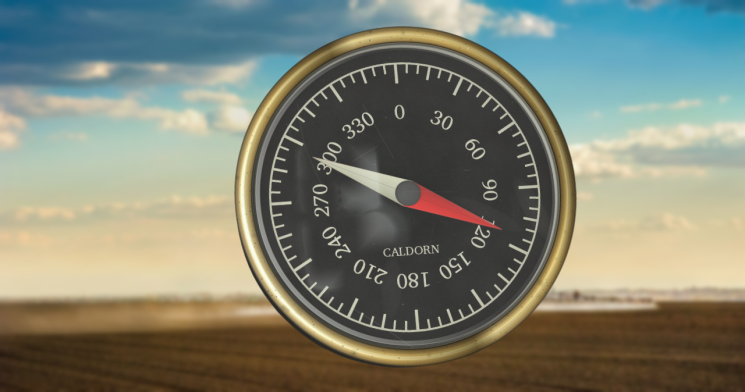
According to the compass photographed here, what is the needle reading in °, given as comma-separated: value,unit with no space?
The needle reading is 115,°
